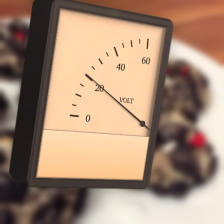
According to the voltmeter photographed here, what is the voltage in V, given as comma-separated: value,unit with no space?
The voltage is 20,V
